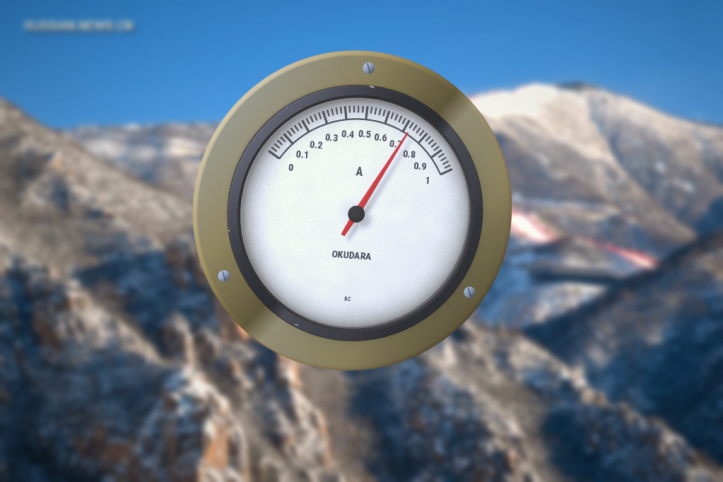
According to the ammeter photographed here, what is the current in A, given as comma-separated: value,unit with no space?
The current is 0.72,A
